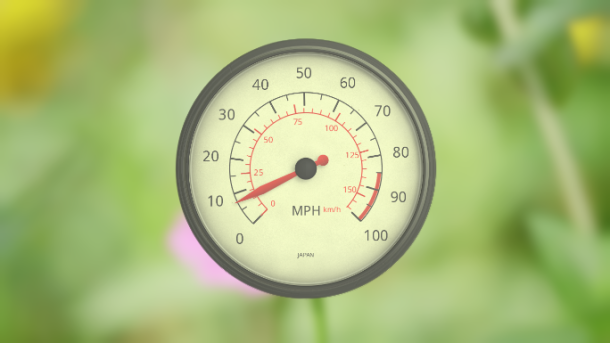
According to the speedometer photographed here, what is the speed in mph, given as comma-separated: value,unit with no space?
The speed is 7.5,mph
